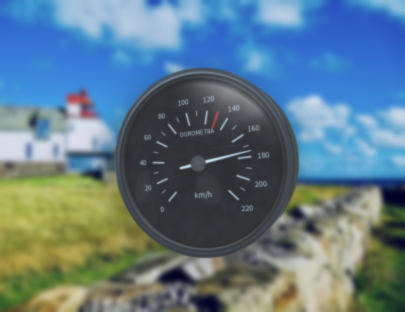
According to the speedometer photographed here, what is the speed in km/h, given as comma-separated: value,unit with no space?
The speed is 175,km/h
